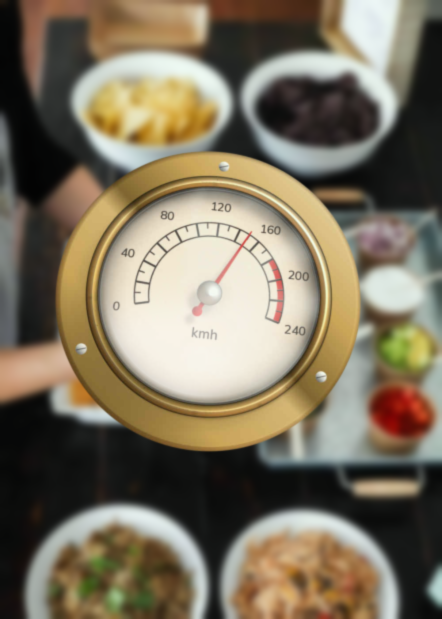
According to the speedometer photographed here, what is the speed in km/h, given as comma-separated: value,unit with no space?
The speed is 150,km/h
